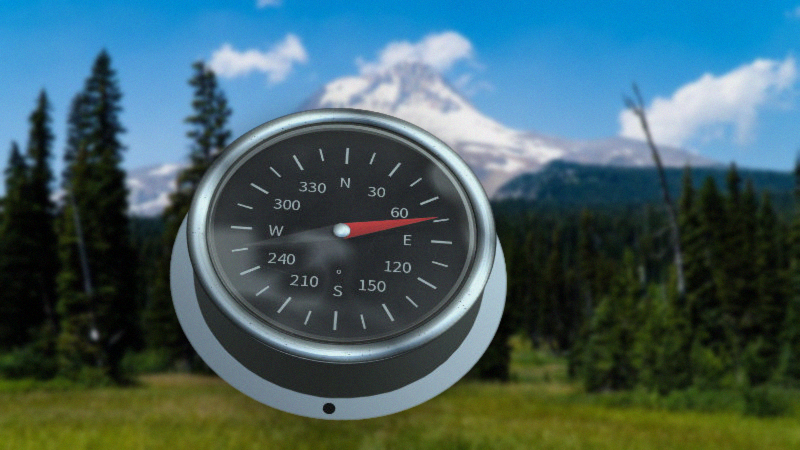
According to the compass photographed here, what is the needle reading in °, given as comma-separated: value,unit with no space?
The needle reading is 75,°
